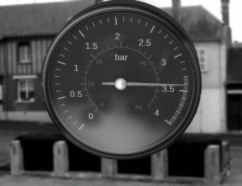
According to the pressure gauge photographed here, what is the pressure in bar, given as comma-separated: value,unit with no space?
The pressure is 3.4,bar
